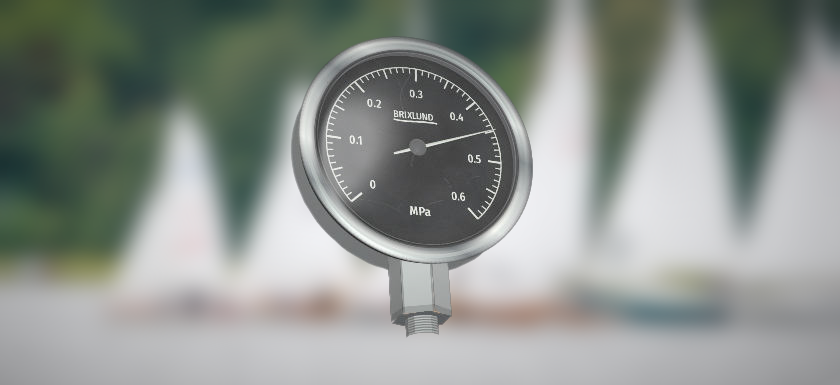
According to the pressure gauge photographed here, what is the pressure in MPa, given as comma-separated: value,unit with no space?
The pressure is 0.45,MPa
